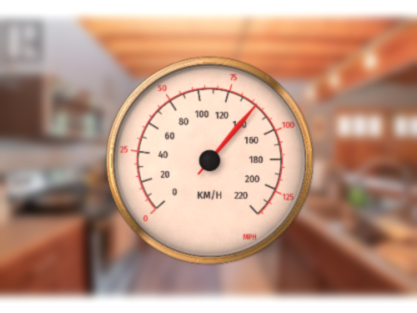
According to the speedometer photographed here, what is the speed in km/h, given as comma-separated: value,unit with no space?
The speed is 140,km/h
